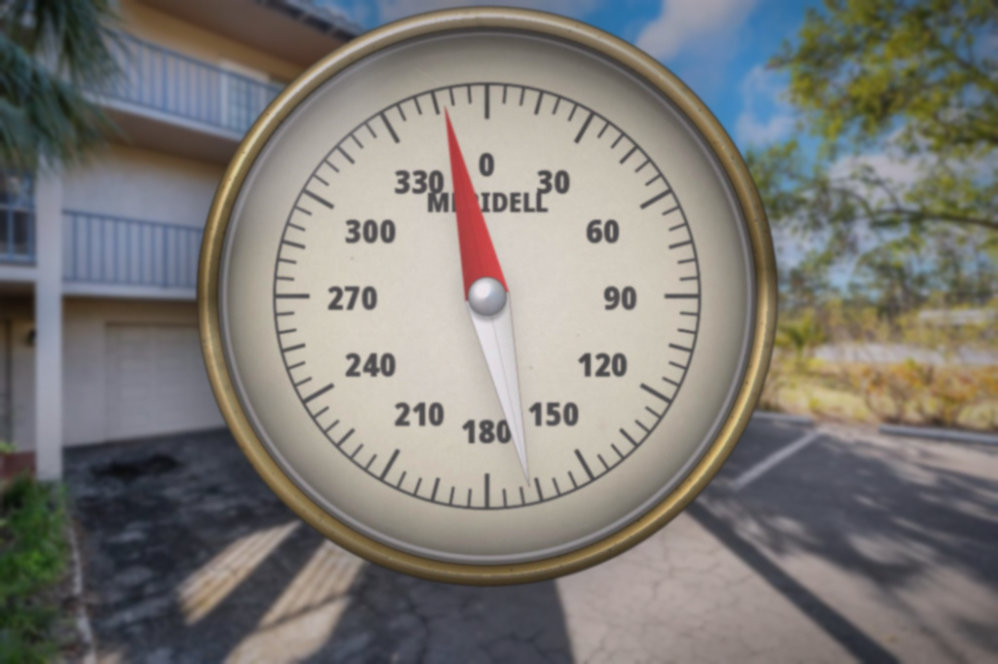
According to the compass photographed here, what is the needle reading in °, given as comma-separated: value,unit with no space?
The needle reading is 347.5,°
